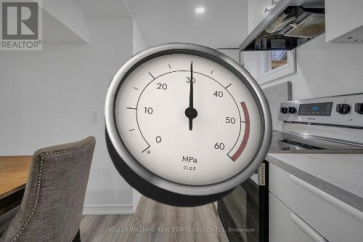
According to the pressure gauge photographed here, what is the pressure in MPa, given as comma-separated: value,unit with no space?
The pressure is 30,MPa
